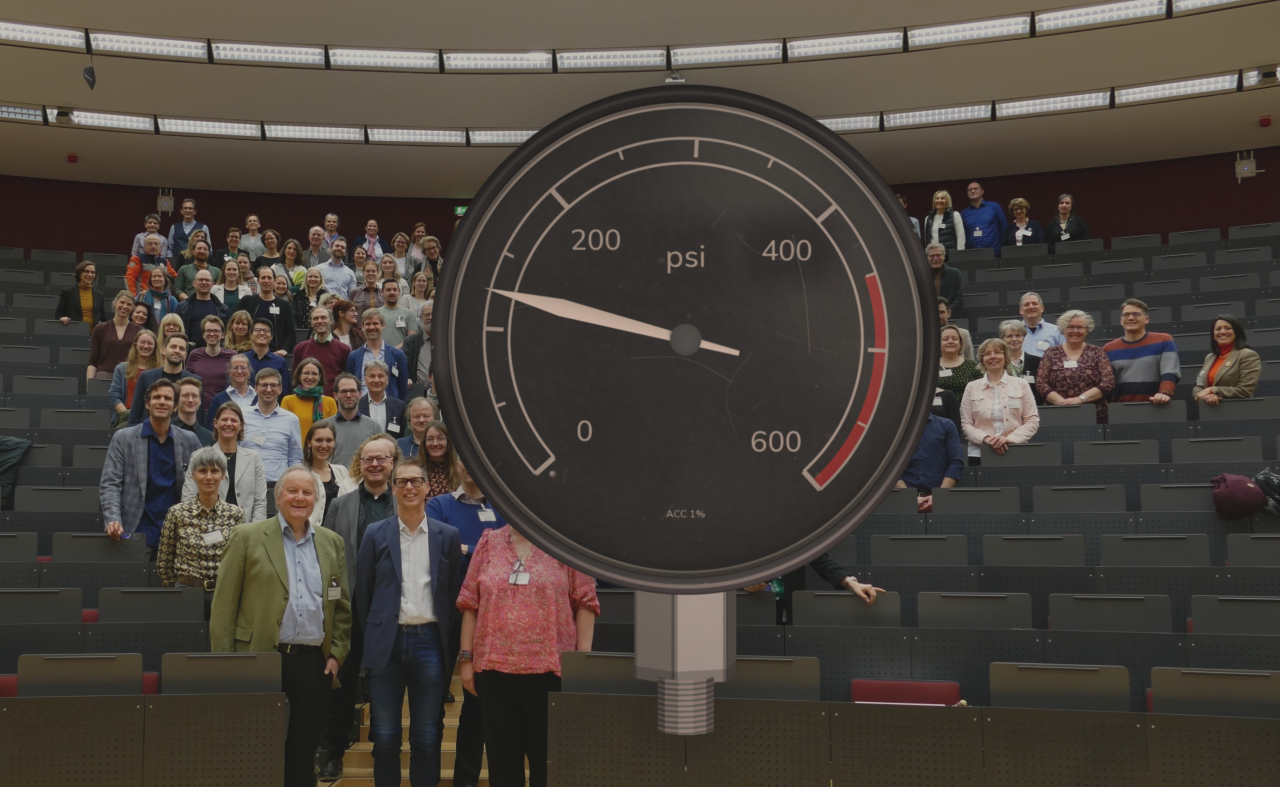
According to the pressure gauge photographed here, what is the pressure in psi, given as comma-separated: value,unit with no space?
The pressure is 125,psi
